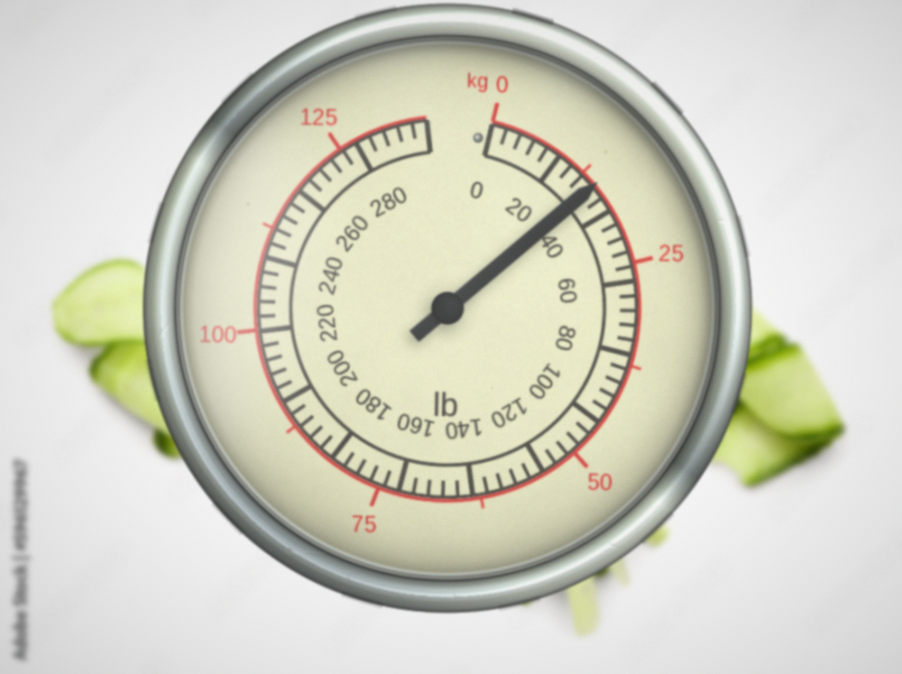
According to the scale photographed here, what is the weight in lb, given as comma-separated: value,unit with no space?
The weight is 32,lb
